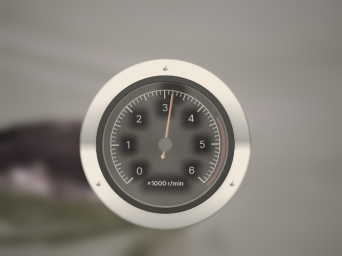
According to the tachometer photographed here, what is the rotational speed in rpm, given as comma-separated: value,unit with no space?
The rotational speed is 3200,rpm
